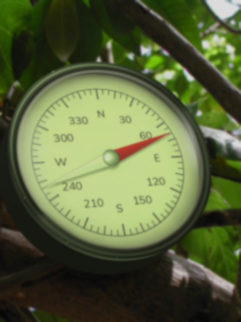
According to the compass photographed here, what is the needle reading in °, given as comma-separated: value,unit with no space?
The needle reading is 70,°
